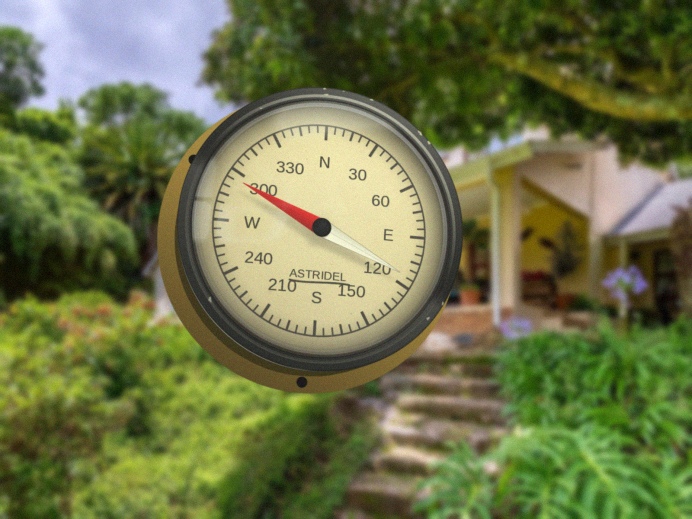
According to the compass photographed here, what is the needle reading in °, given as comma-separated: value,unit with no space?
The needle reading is 295,°
